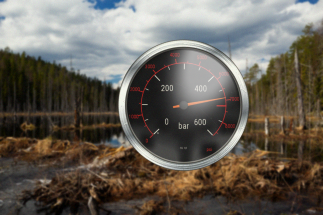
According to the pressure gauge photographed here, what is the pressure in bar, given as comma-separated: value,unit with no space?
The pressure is 475,bar
